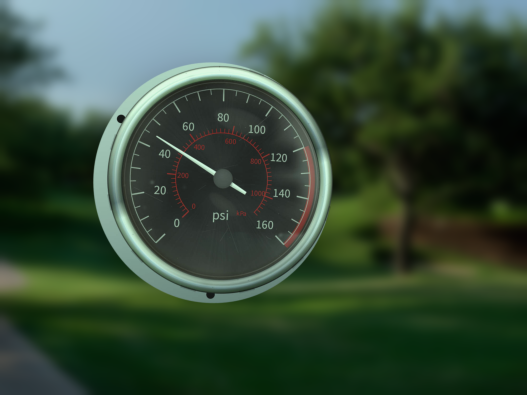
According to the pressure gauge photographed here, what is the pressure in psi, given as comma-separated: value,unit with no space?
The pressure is 45,psi
